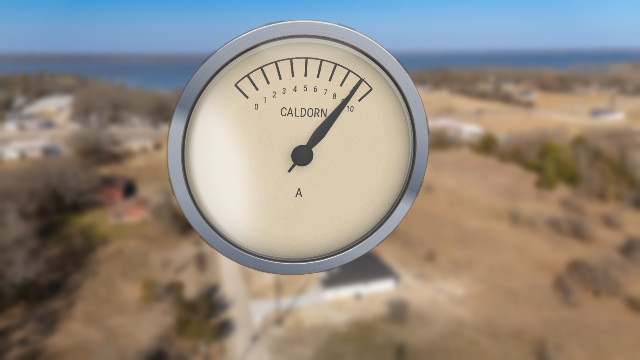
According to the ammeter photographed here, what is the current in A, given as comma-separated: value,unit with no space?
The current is 9,A
